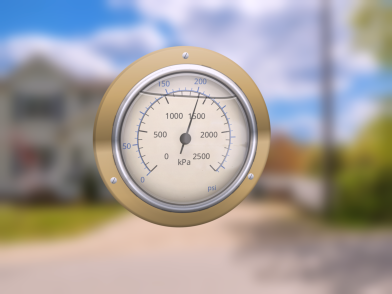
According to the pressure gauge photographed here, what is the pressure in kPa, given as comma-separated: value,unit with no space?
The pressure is 1400,kPa
